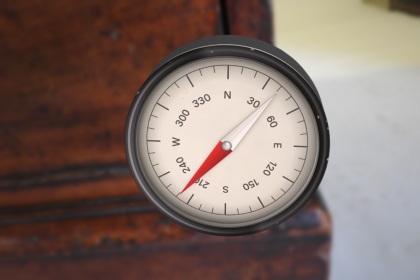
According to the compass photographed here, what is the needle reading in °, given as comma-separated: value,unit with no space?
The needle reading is 220,°
